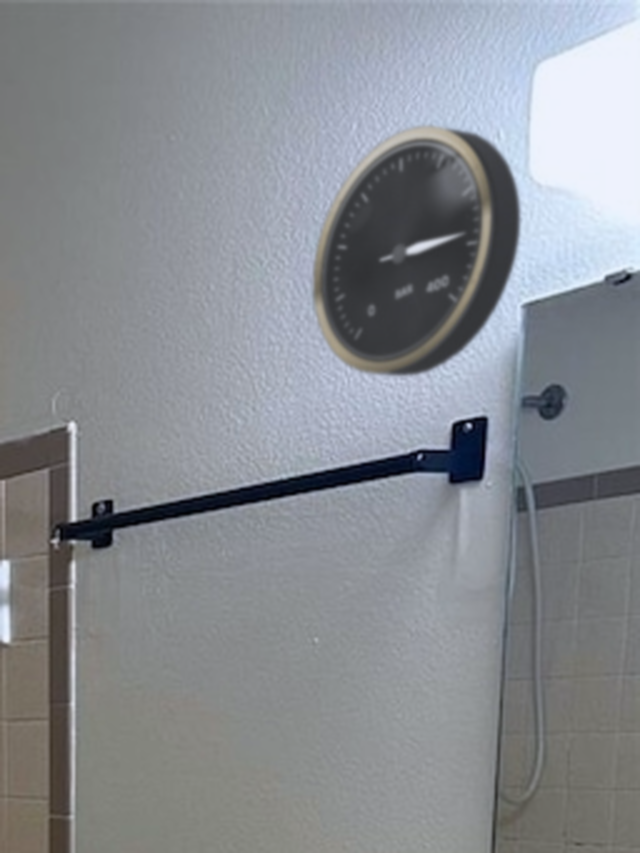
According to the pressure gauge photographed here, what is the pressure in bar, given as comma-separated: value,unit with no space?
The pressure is 340,bar
